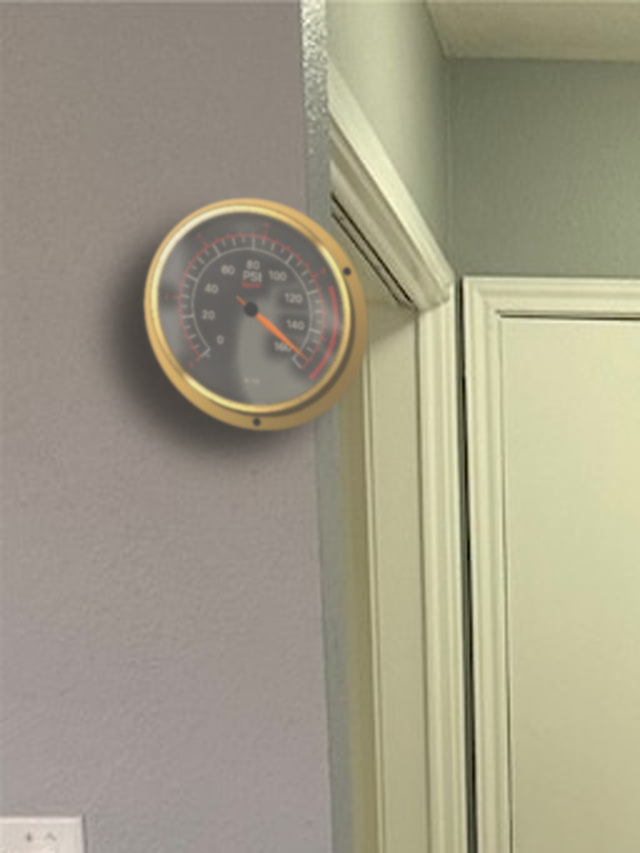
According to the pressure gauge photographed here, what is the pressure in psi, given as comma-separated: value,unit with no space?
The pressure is 155,psi
